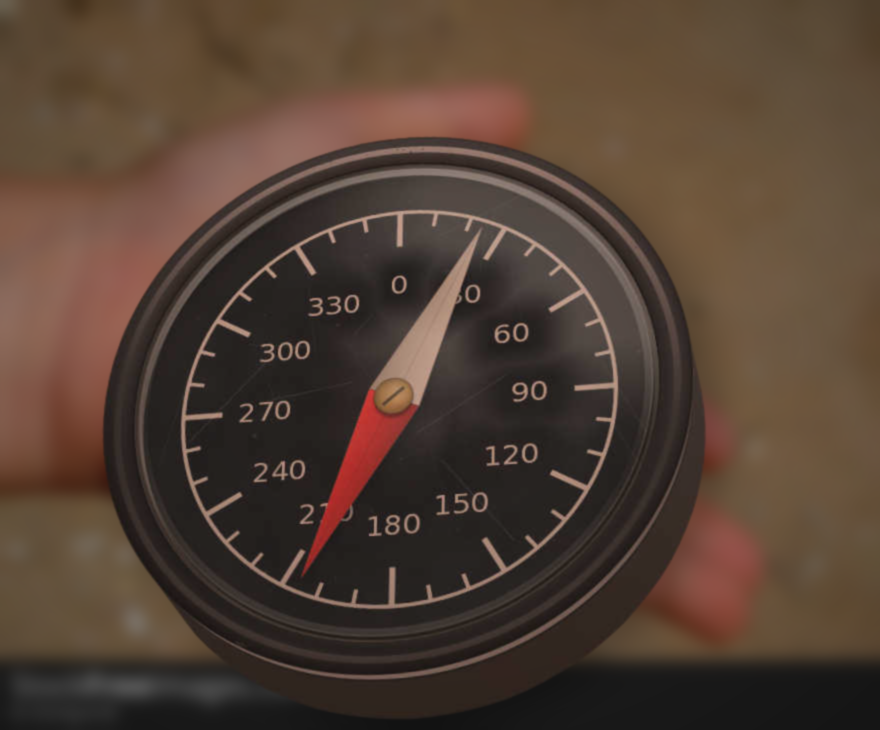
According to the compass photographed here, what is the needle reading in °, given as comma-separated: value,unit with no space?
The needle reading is 205,°
